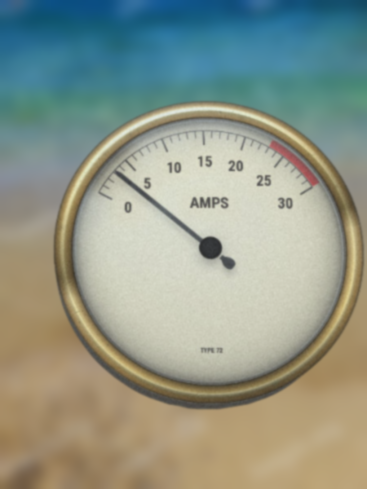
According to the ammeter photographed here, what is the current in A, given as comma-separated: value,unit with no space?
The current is 3,A
